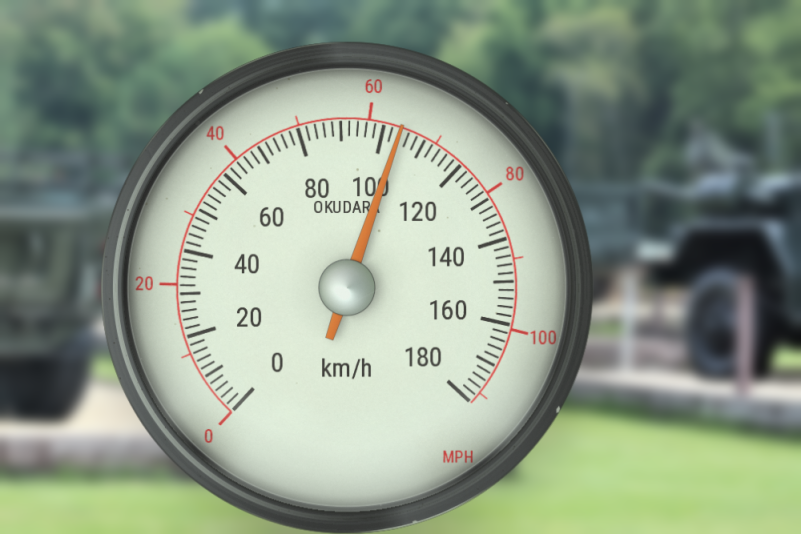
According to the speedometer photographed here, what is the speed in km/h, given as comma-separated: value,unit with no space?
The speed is 104,km/h
